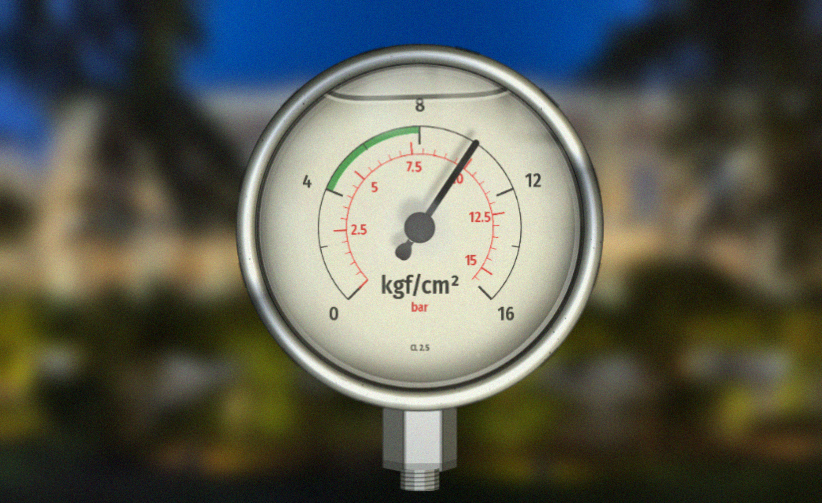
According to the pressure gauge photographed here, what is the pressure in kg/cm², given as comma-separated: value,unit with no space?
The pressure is 10,kg/cm²
